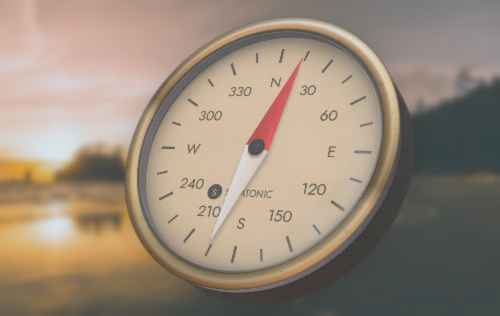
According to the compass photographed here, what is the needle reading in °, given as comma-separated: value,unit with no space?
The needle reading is 15,°
